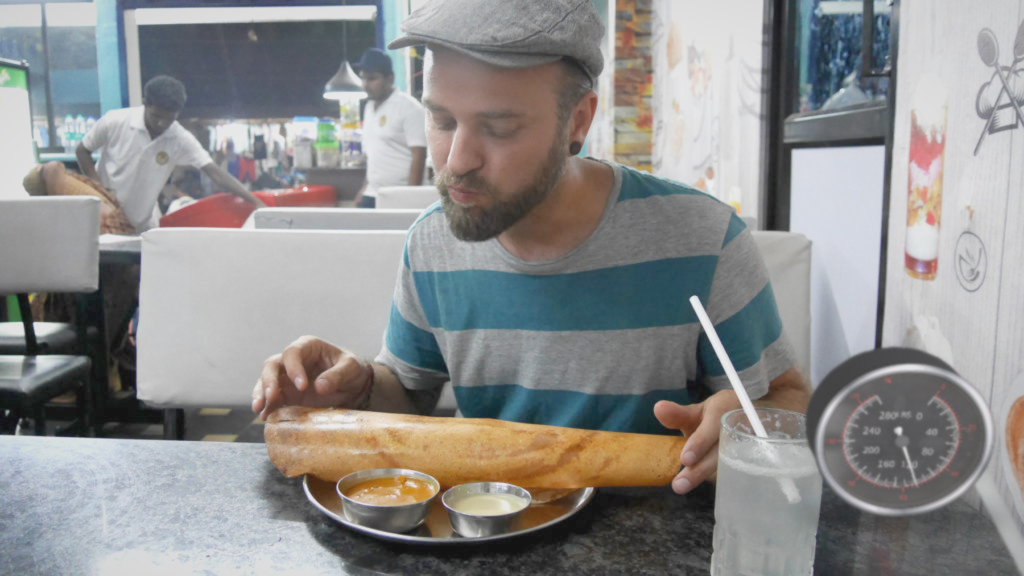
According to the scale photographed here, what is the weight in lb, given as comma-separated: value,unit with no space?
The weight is 120,lb
